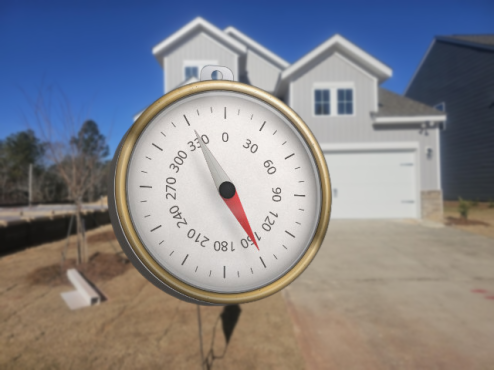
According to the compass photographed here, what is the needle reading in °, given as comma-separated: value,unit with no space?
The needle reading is 150,°
